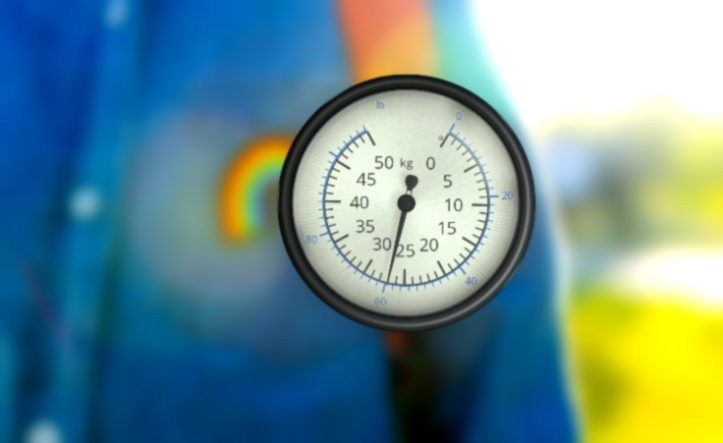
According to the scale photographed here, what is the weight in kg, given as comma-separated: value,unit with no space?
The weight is 27,kg
